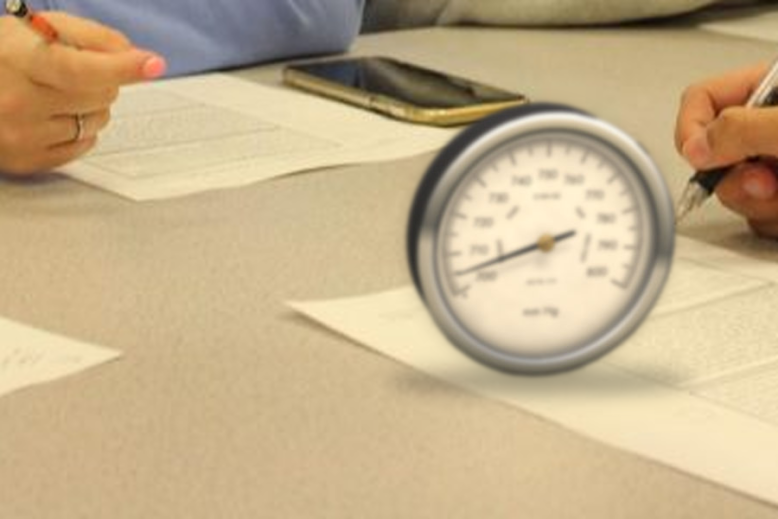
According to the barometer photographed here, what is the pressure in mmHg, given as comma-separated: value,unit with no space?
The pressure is 705,mmHg
